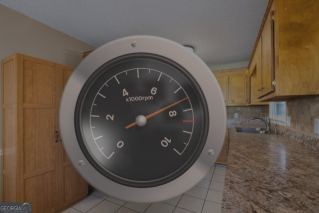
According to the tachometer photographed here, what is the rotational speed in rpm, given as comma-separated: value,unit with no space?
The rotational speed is 7500,rpm
